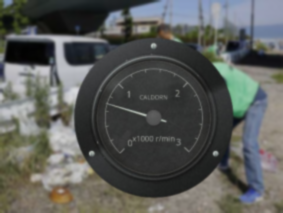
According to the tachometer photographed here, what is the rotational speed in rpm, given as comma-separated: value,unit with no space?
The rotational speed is 700,rpm
